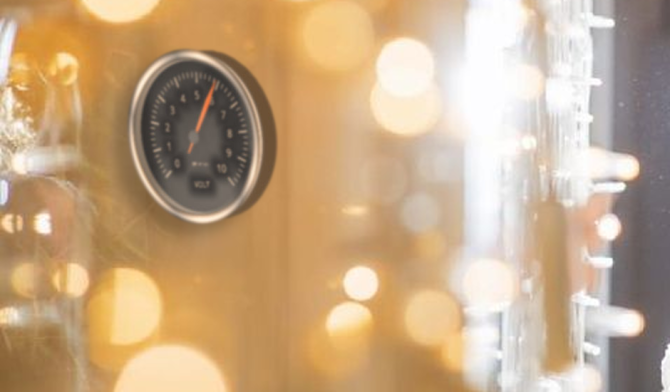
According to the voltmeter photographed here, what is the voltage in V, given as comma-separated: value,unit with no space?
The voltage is 6,V
